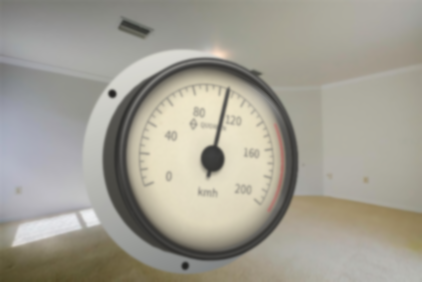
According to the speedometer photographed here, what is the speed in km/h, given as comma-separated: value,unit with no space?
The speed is 105,km/h
